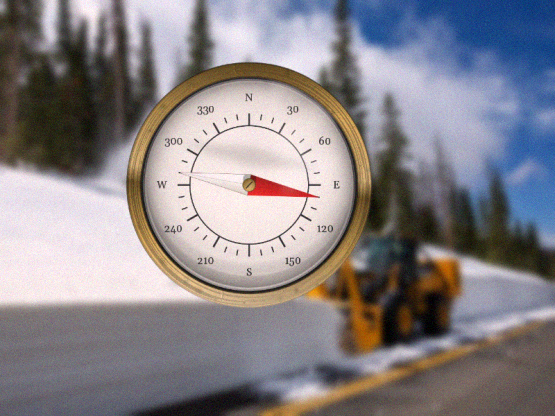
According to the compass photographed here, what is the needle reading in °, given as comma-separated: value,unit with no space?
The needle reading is 100,°
